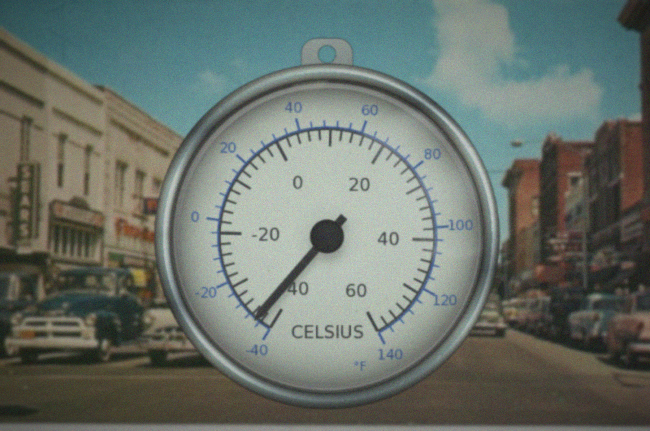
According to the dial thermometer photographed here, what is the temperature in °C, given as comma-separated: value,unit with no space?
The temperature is -37,°C
